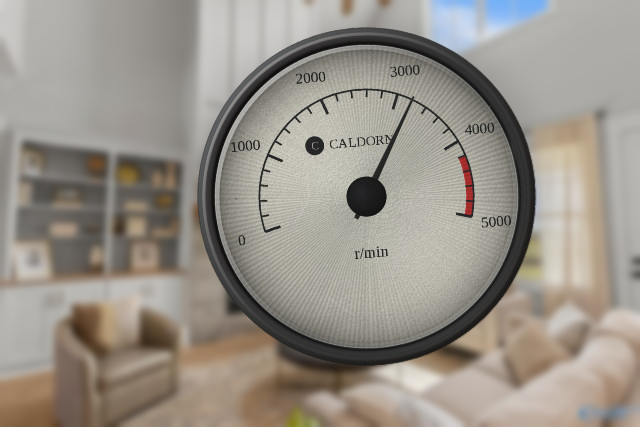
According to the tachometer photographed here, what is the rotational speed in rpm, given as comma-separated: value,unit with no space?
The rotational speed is 3200,rpm
